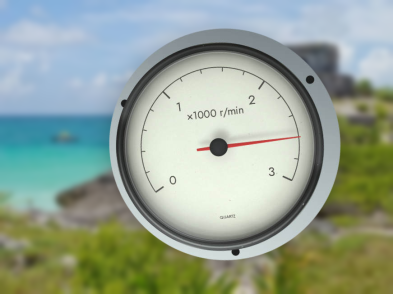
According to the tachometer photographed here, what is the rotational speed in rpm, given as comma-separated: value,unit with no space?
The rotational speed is 2600,rpm
